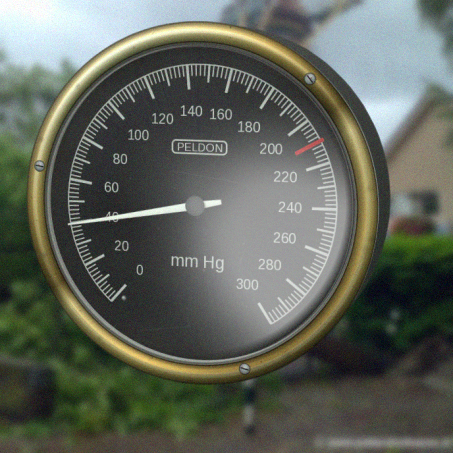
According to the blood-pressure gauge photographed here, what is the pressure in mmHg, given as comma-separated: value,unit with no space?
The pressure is 40,mmHg
